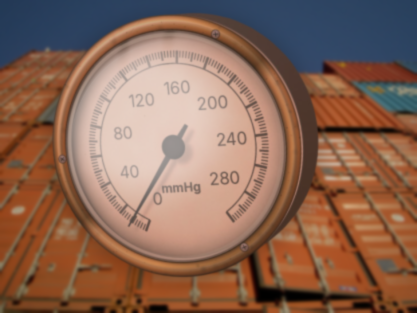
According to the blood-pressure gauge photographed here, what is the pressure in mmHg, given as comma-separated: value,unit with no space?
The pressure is 10,mmHg
